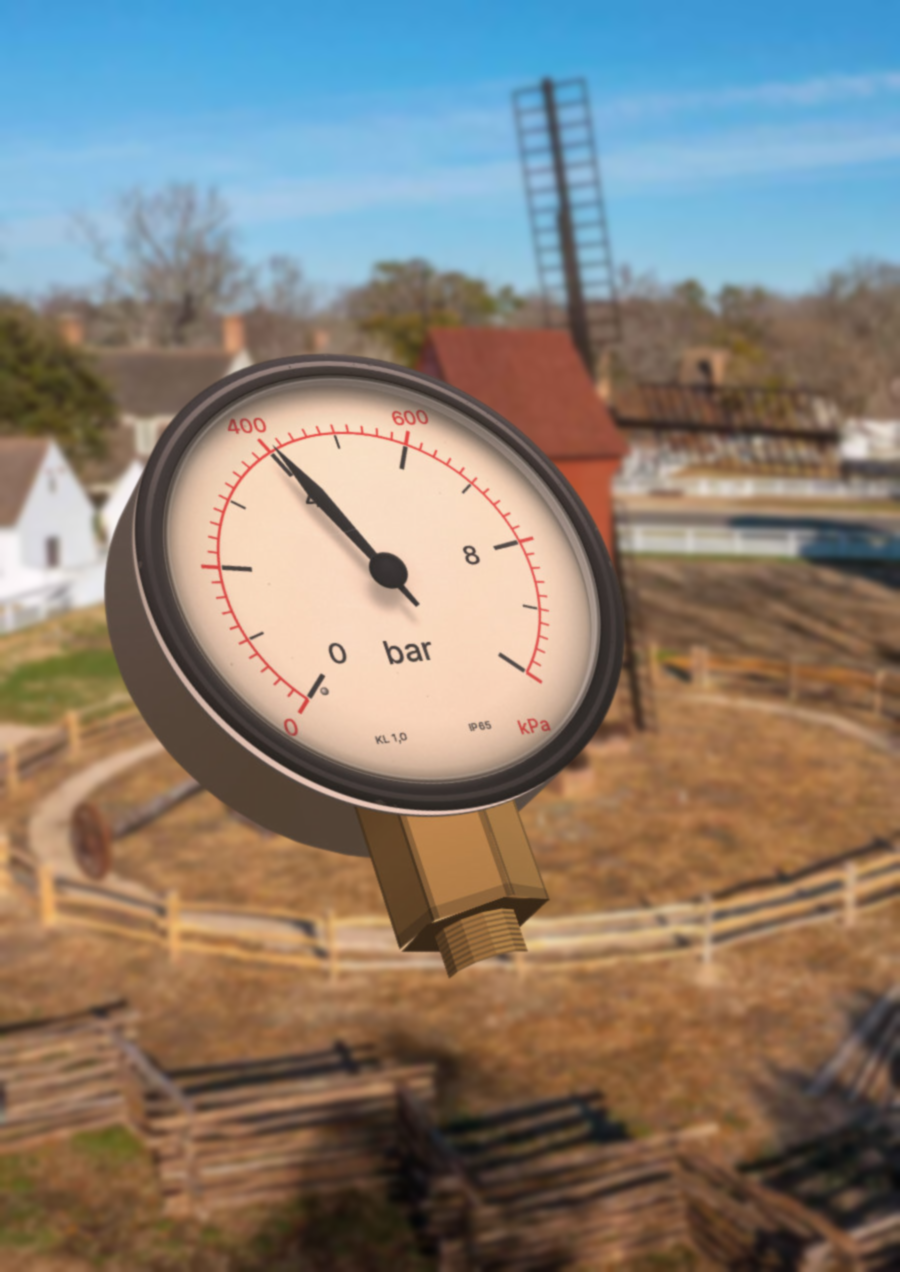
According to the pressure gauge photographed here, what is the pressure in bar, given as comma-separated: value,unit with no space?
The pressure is 4,bar
